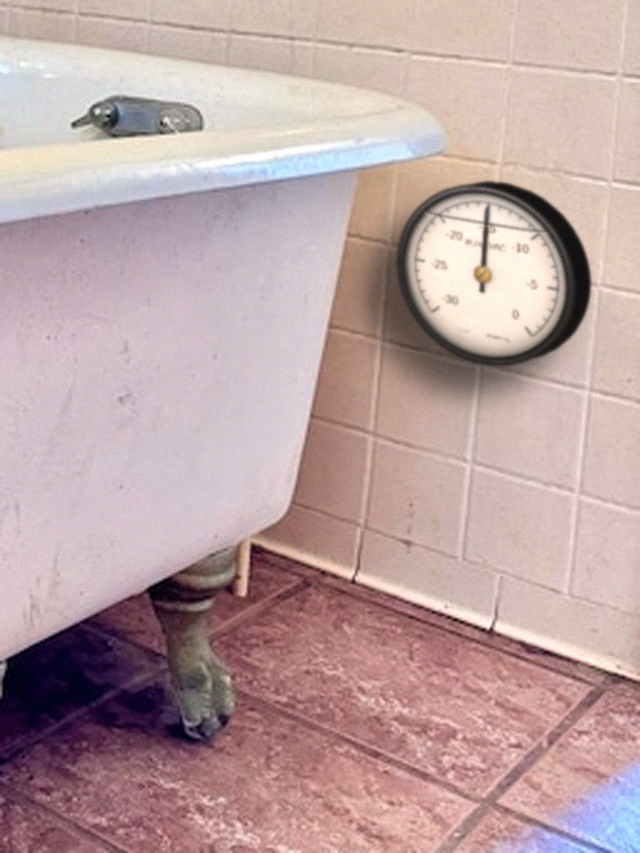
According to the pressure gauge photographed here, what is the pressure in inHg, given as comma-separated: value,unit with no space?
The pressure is -15,inHg
